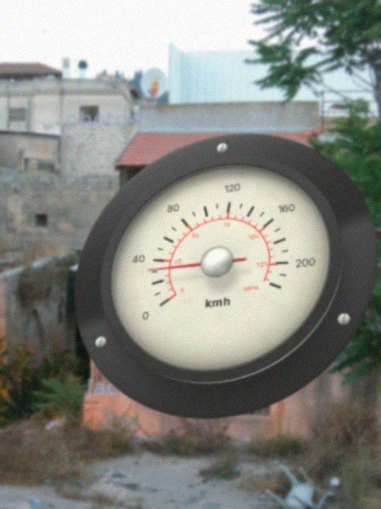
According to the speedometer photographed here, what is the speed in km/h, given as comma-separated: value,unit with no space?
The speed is 30,km/h
